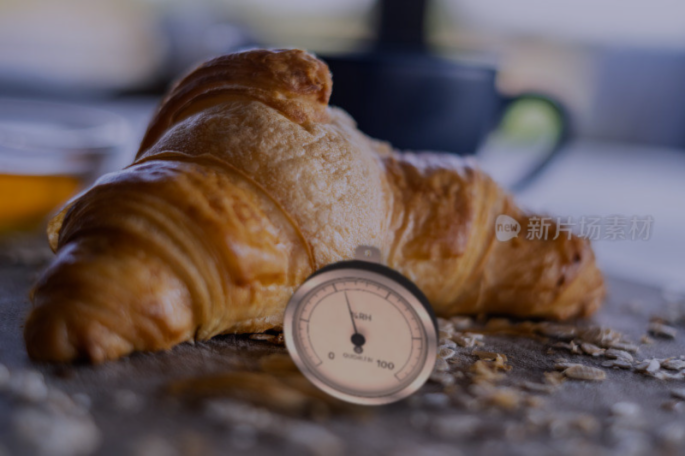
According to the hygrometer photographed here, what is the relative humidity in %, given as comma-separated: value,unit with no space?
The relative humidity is 44,%
